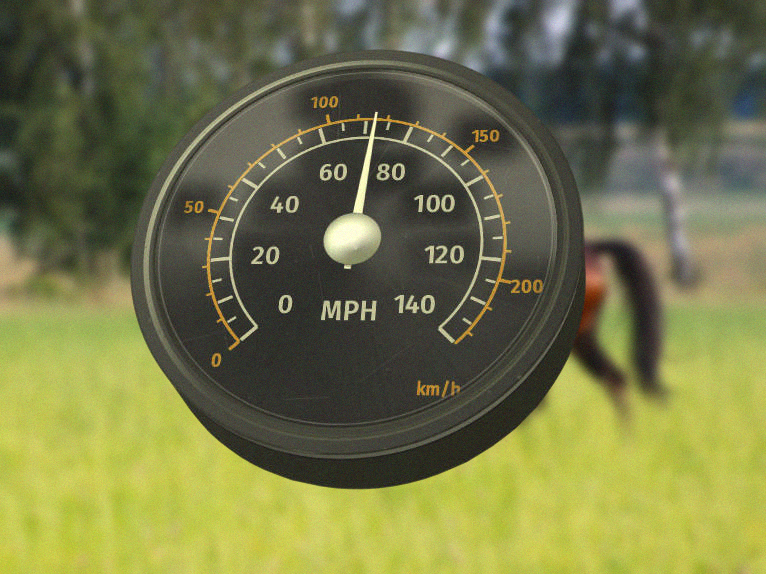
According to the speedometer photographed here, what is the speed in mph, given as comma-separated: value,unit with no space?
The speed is 72.5,mph
